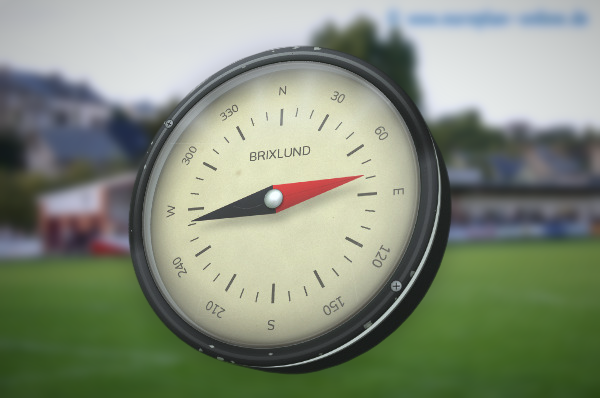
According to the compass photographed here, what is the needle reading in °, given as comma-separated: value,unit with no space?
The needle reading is 80,°
